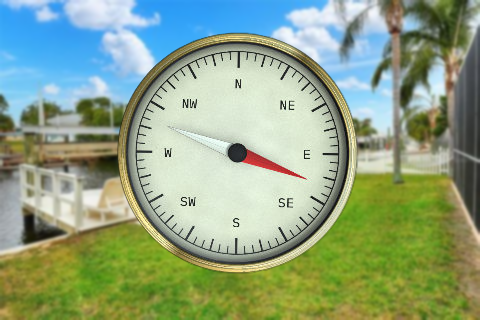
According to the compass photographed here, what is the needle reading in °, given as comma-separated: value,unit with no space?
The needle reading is 110,°
